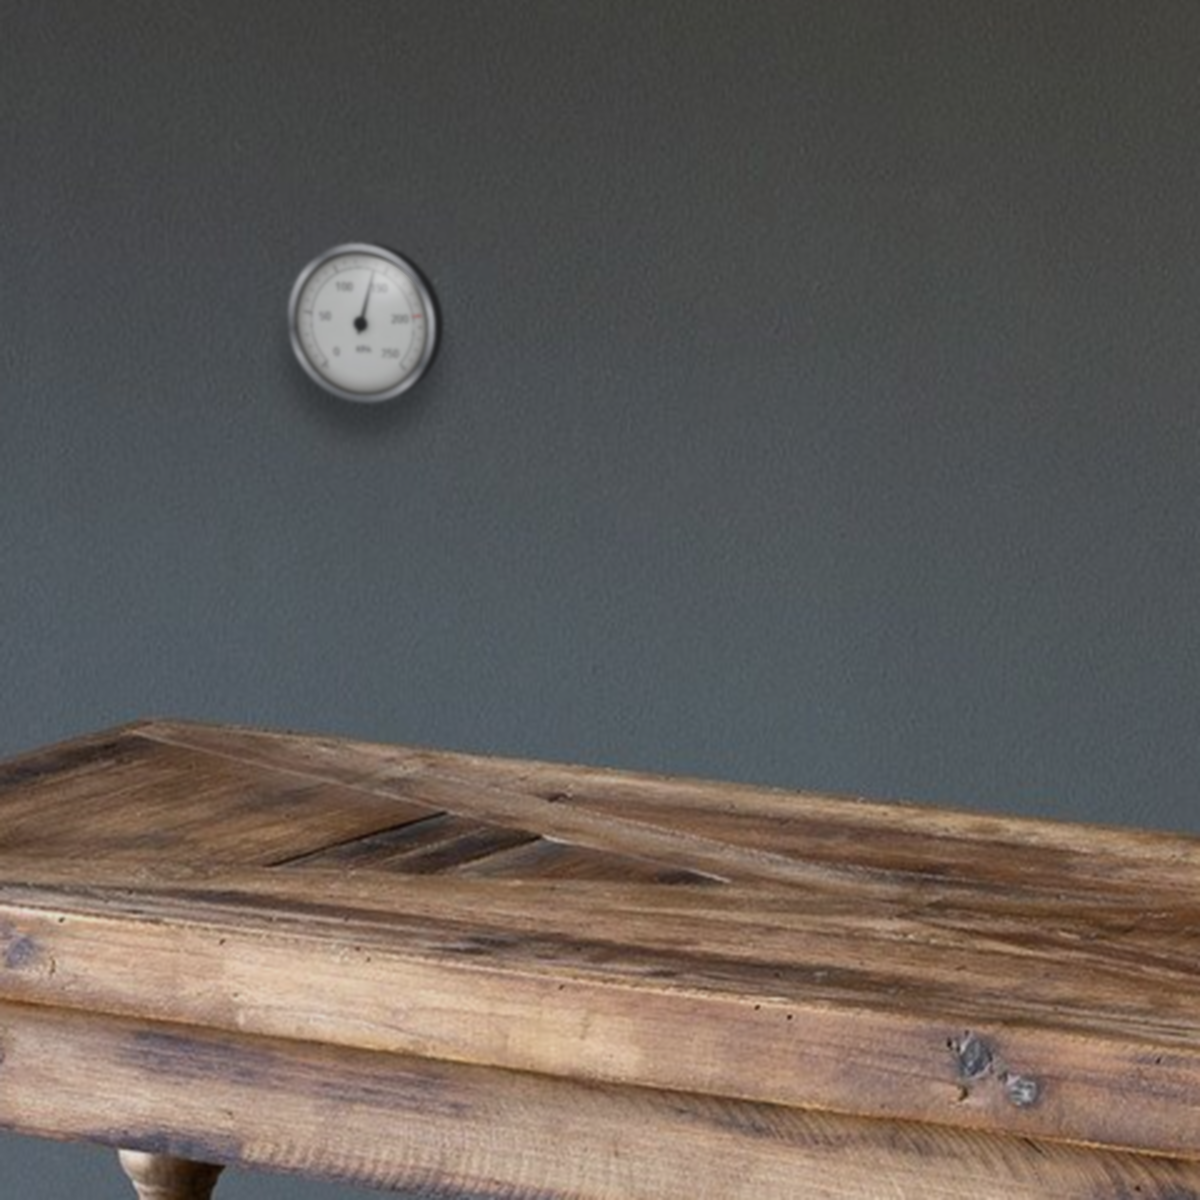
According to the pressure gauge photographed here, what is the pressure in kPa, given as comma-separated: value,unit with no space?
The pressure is 140,kPa
